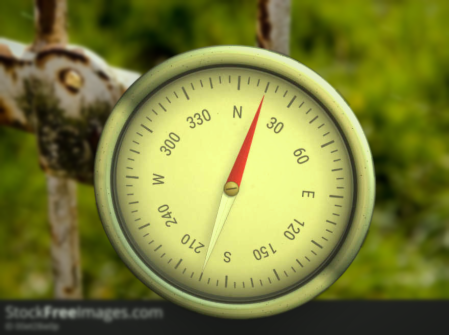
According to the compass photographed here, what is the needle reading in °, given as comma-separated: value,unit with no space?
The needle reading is 15,°
